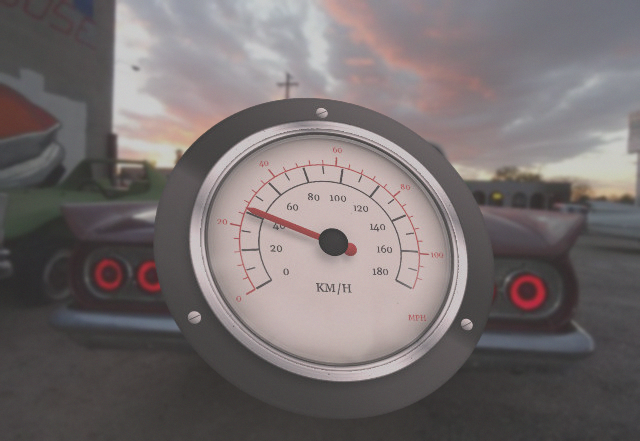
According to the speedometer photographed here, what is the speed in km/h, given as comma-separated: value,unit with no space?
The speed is 40,km/h
